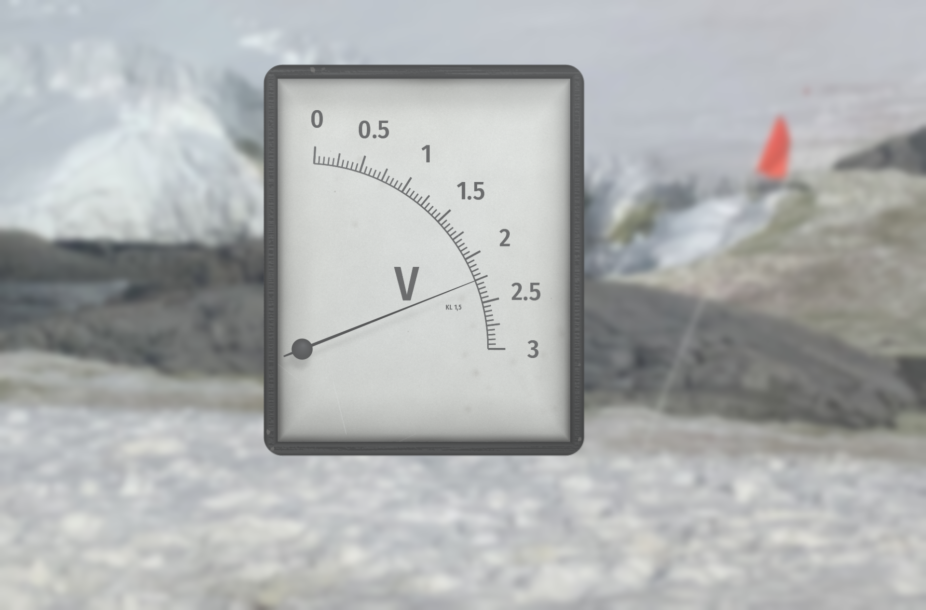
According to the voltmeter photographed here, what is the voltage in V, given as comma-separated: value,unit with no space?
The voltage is 2.25,V
